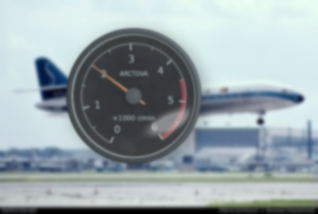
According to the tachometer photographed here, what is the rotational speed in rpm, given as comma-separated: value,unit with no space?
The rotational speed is 2000,rpm
